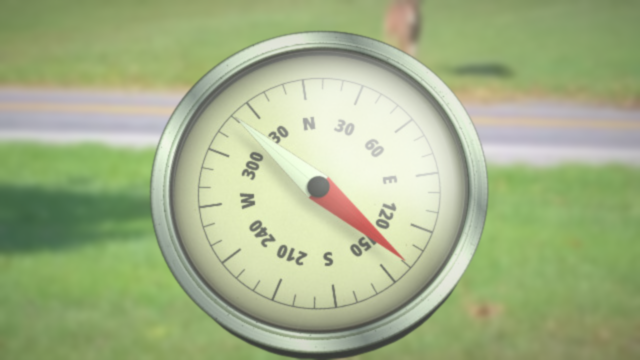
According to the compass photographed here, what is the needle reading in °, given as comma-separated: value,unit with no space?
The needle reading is 140,°
